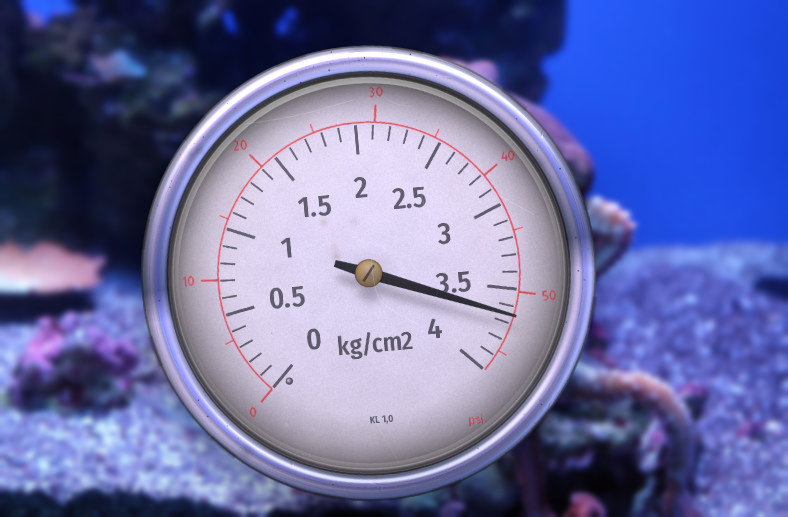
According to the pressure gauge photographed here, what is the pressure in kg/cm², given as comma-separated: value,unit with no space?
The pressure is 3.65,kg/cm²
